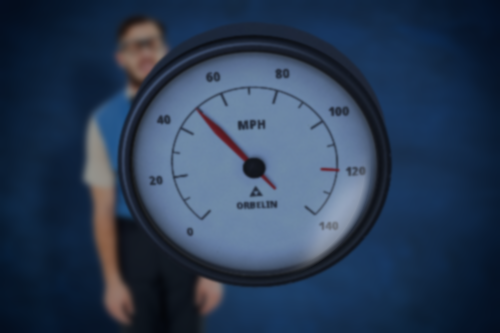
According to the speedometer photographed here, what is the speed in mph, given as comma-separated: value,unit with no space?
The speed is 50,mph
